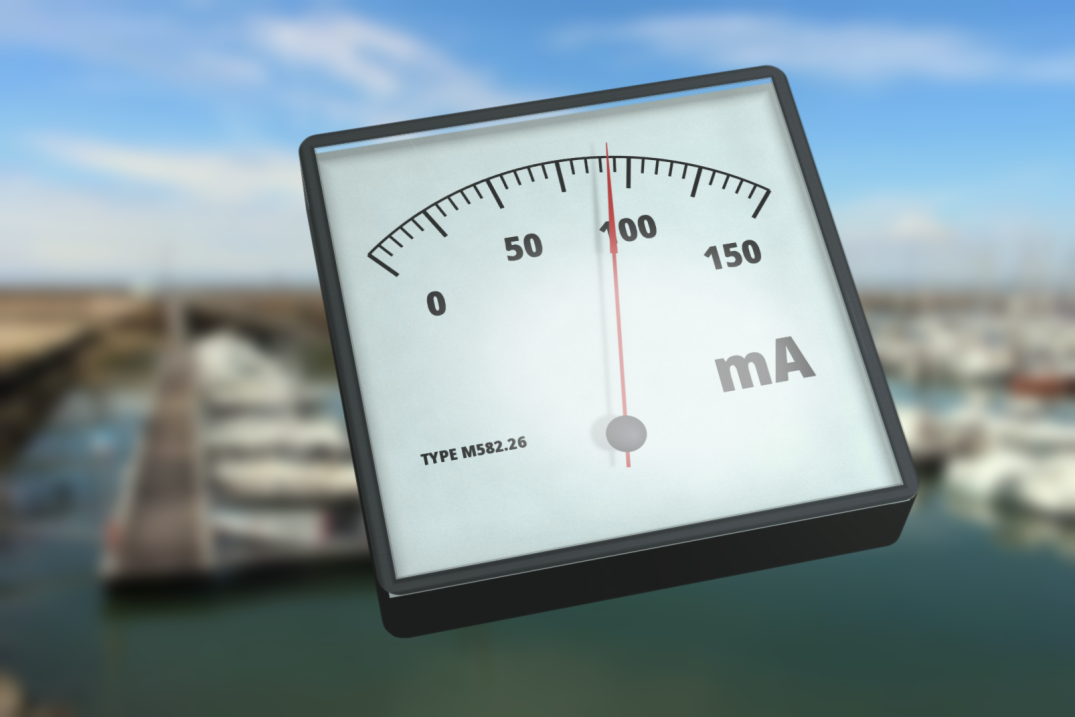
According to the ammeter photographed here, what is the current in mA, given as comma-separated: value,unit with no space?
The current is 92.5,mA
